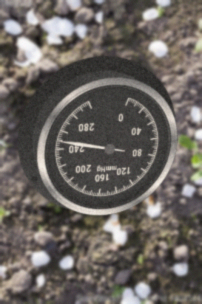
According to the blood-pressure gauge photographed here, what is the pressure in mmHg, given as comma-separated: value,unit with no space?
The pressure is 250,mmHg
